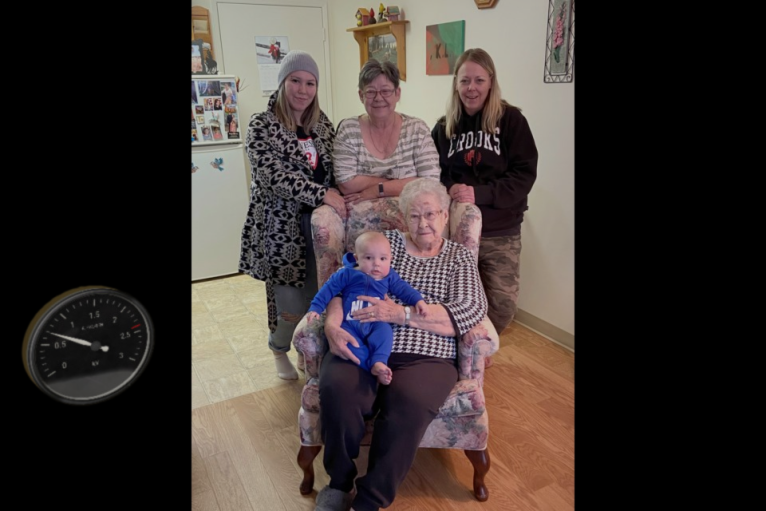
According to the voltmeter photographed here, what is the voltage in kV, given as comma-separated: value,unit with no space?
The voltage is 0.7,kV
